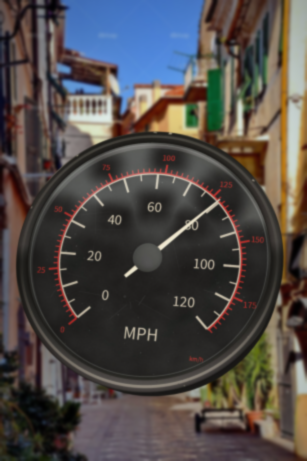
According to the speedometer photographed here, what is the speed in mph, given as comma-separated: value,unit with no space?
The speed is 80,mph
